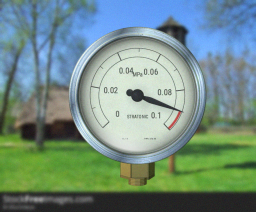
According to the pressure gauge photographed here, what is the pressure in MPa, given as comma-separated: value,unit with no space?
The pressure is 0.09,MPa
